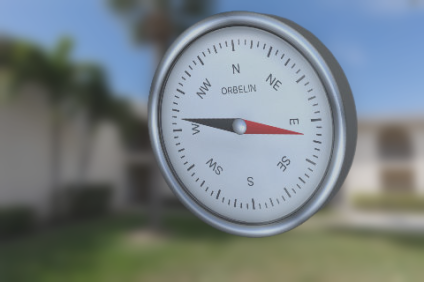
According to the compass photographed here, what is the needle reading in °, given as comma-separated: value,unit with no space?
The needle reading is 100,°
